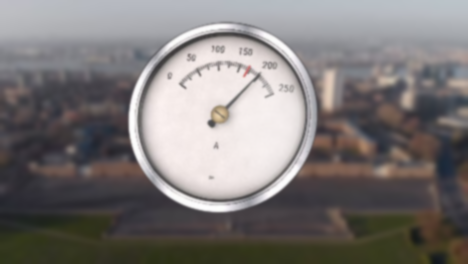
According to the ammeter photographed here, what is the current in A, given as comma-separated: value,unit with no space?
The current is 200,A
